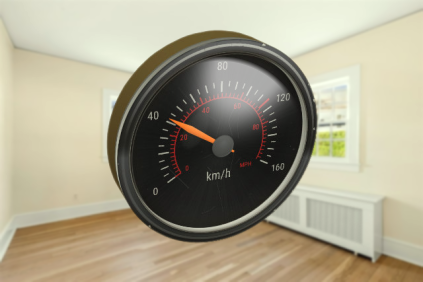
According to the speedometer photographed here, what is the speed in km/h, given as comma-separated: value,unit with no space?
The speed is 42.5,km/h
